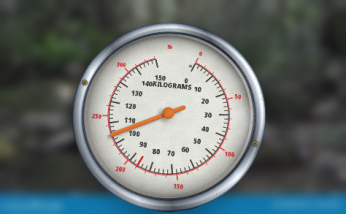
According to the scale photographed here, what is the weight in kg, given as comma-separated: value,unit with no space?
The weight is 104,kg
